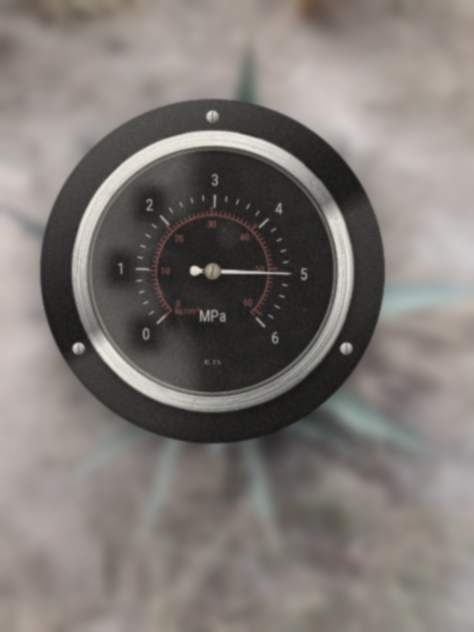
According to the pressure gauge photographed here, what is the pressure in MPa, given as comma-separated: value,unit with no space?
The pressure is 5,MPa
